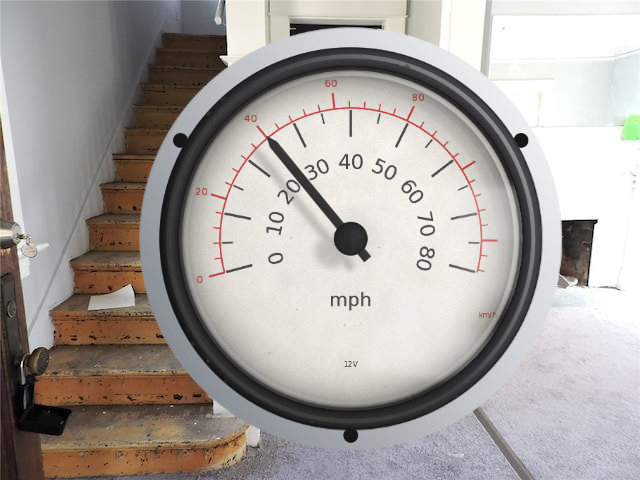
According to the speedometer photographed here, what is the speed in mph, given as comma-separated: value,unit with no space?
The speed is 25,mph
